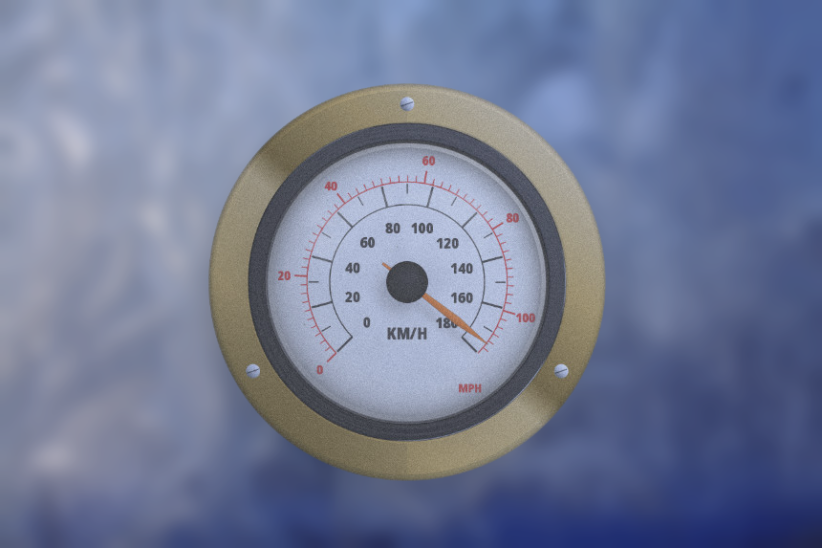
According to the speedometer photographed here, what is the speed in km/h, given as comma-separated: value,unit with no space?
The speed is 175,km/h
